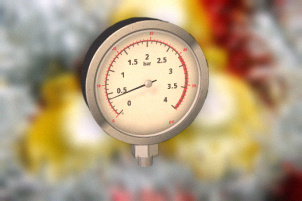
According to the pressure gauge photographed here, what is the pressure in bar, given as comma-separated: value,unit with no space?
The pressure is 0.4,bar
